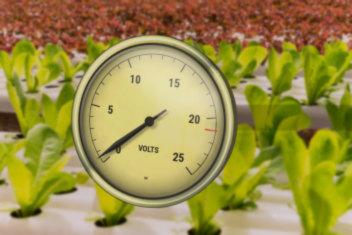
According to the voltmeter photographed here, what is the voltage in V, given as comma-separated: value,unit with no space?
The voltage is 0.5,V
